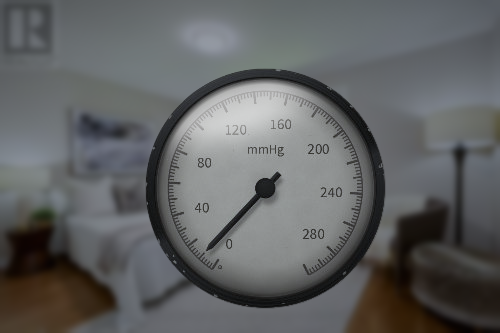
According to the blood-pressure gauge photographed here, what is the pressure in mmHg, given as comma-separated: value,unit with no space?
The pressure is 10,mmHg
